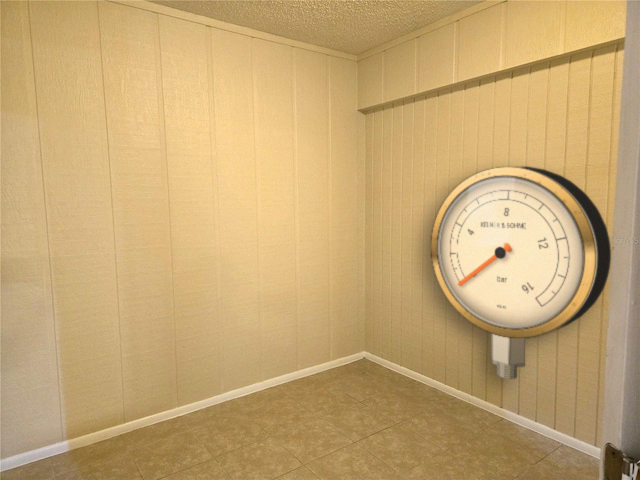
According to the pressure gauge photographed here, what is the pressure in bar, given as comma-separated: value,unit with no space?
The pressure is 0,bar
